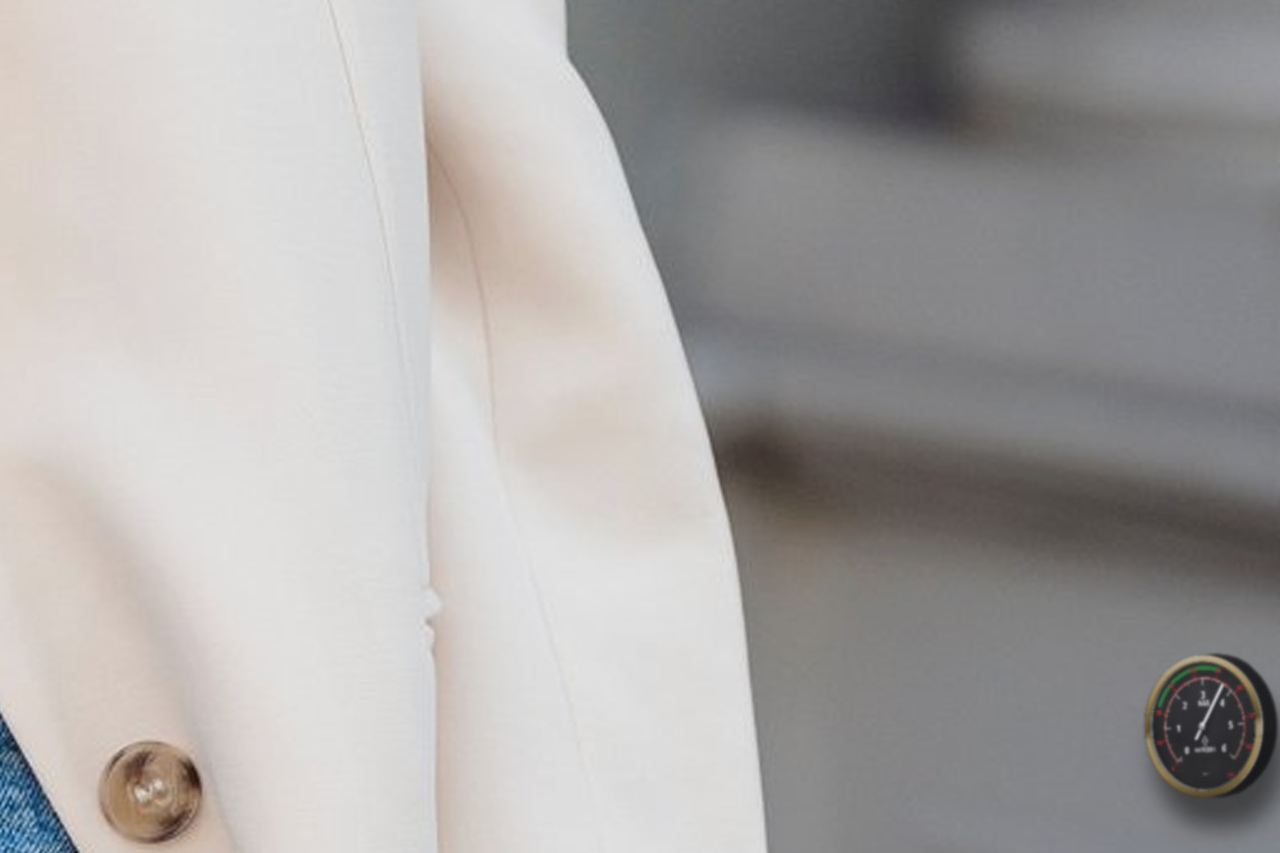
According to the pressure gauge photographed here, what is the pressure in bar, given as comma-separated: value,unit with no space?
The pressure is 3.75,bar
